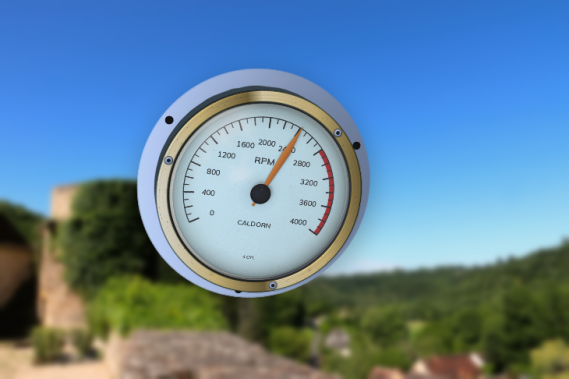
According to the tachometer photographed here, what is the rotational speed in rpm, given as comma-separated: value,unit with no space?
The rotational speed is 2400,rpm
